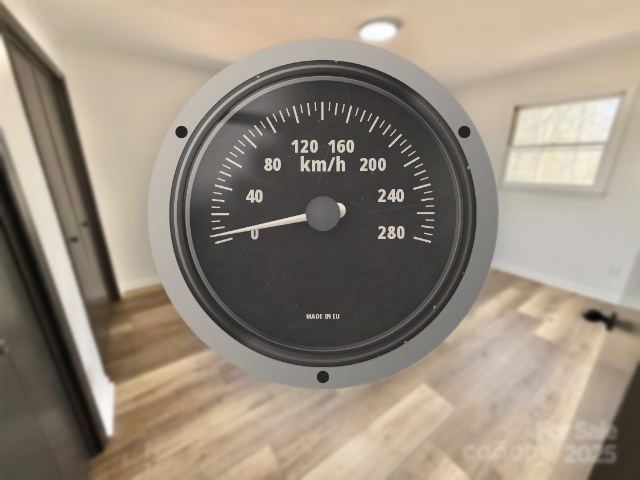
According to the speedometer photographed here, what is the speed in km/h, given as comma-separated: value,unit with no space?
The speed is 5,km/h
